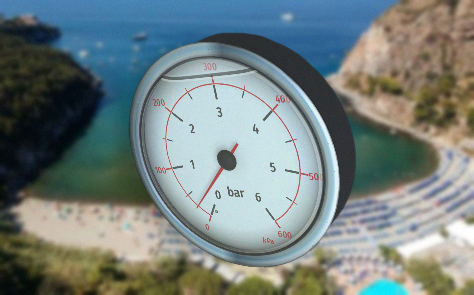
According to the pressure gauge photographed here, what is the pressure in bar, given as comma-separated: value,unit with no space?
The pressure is 0.25,bar
